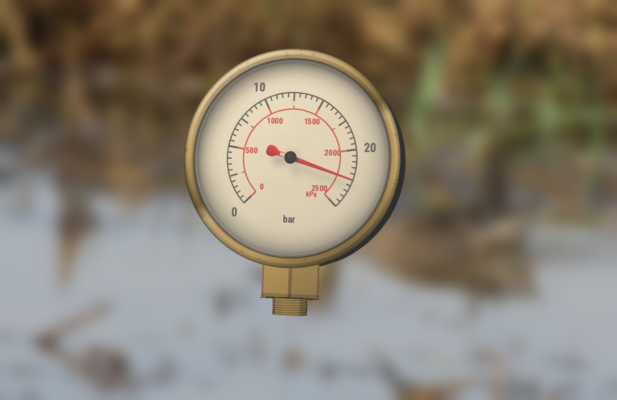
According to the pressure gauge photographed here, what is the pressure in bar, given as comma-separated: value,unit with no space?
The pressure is 22.5,bar
